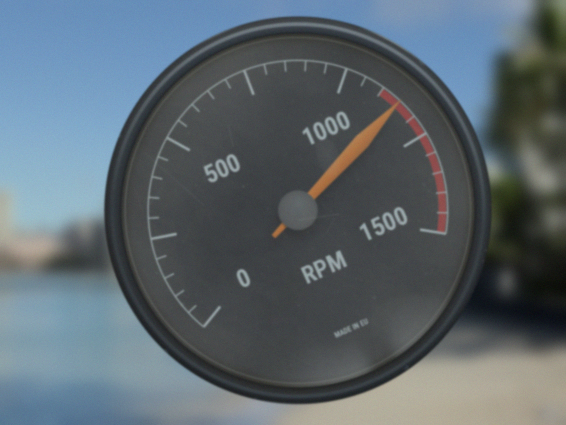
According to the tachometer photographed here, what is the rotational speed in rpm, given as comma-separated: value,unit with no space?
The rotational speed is 1150,rpm
